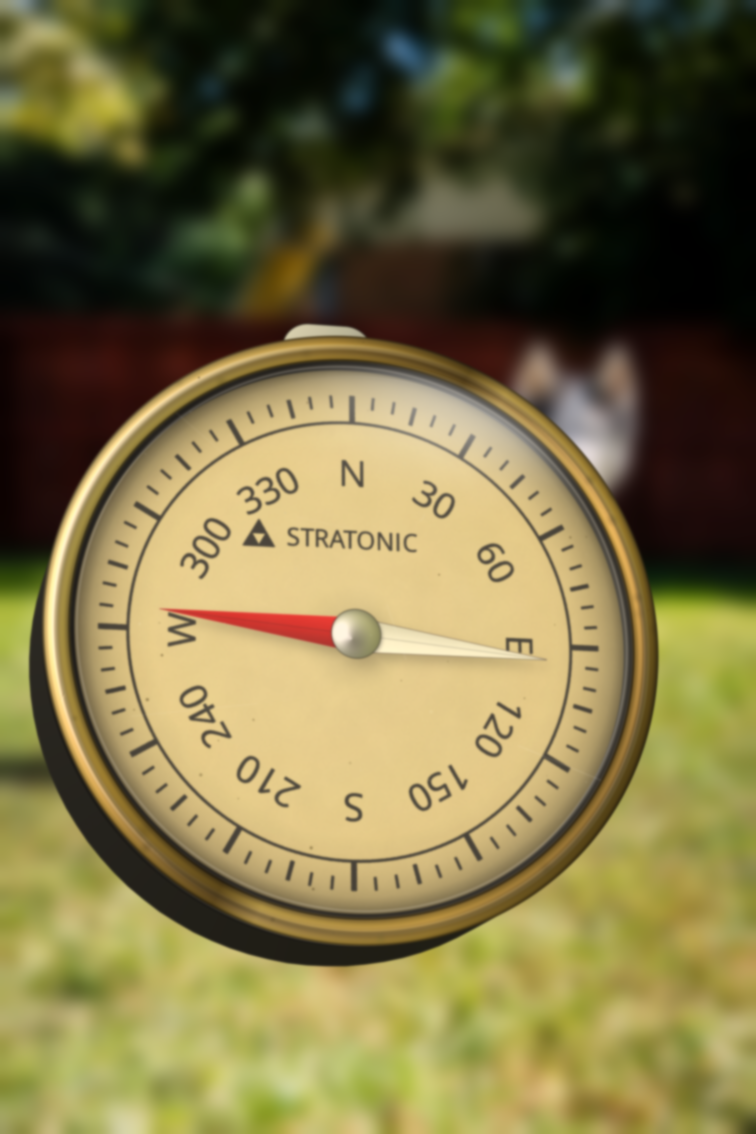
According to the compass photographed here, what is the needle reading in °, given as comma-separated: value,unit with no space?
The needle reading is 275,°
